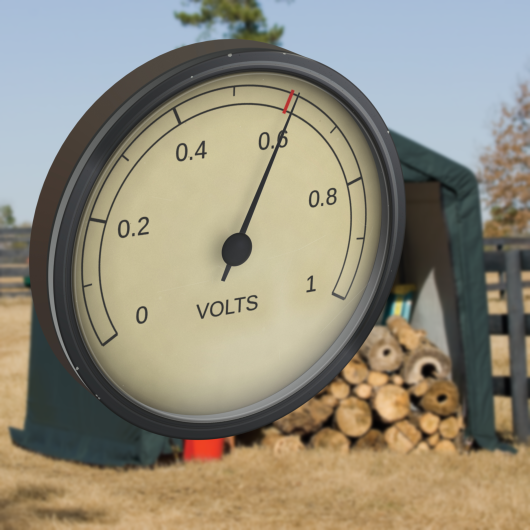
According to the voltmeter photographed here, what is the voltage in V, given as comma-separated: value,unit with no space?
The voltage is 0.6,V
